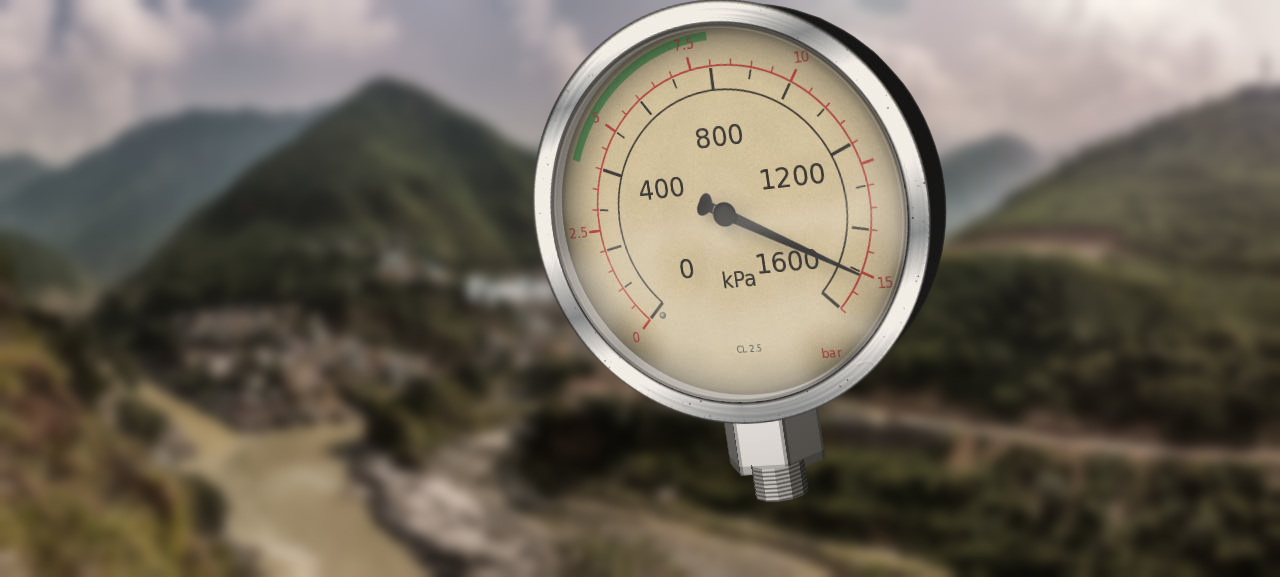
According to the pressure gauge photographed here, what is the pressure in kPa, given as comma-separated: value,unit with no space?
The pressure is 1500,kPa
